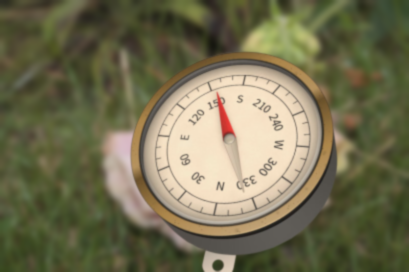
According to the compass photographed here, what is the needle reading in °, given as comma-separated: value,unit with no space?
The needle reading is 155,°
